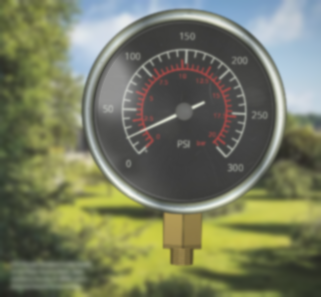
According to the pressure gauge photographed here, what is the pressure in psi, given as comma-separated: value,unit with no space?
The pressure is 20,psi
